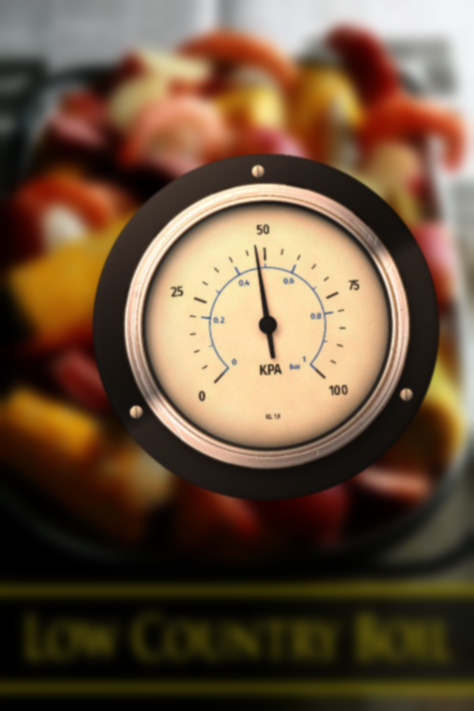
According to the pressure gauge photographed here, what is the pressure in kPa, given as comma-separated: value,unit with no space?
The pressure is 47.5,kPa
